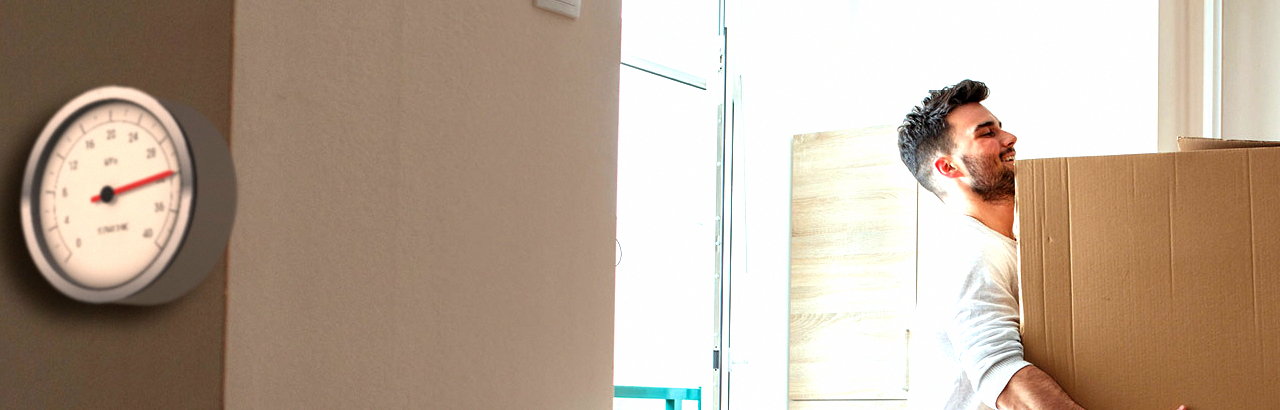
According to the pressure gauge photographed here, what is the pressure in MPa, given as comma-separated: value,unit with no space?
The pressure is 32,MPa
